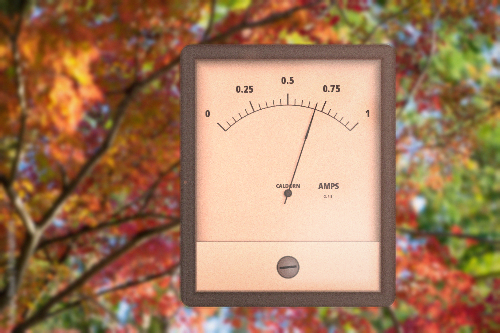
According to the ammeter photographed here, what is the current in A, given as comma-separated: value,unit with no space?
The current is 0.7,A
